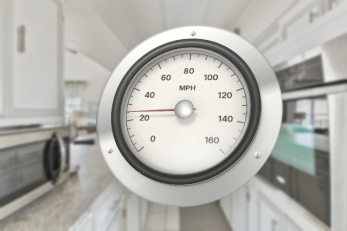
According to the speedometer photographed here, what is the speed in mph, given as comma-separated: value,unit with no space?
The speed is 25,mph
